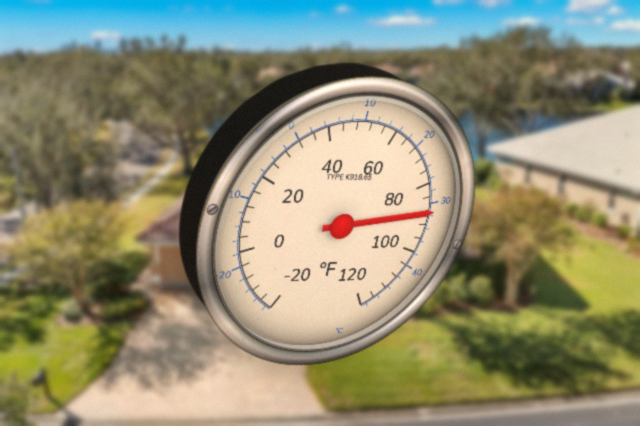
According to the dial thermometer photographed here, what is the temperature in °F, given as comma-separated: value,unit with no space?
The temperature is 88,°F
